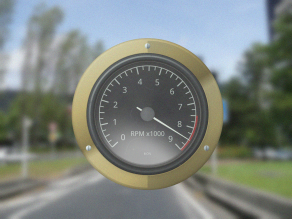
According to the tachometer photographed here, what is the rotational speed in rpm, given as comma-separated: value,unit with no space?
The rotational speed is 8500,rpm
